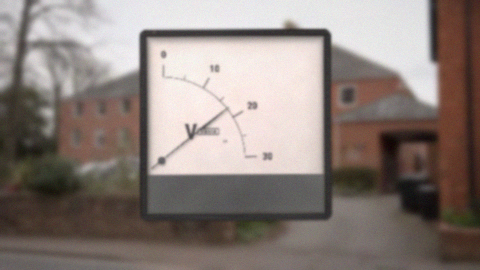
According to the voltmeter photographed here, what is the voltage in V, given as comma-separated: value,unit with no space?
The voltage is 17.5,V
